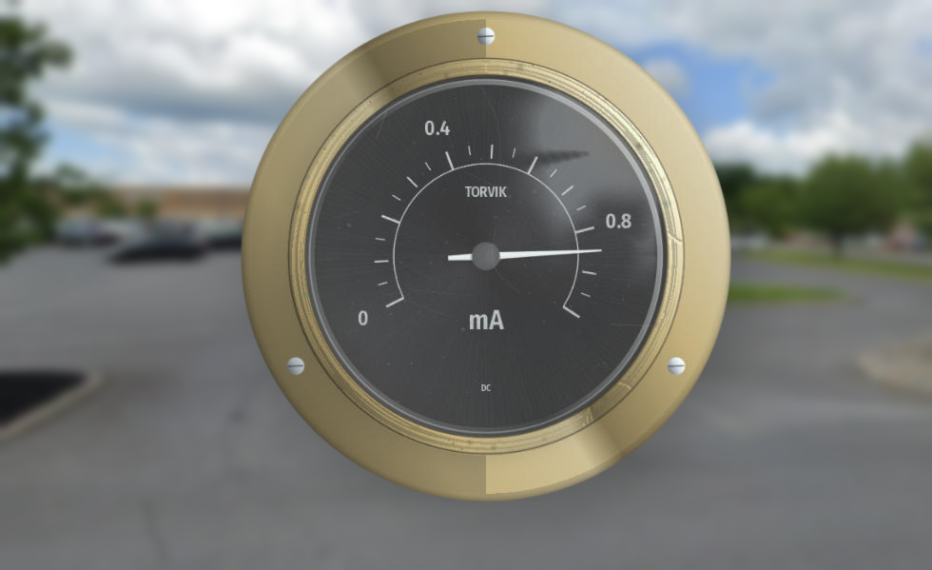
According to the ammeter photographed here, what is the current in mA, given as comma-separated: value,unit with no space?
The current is 0.85,mA
